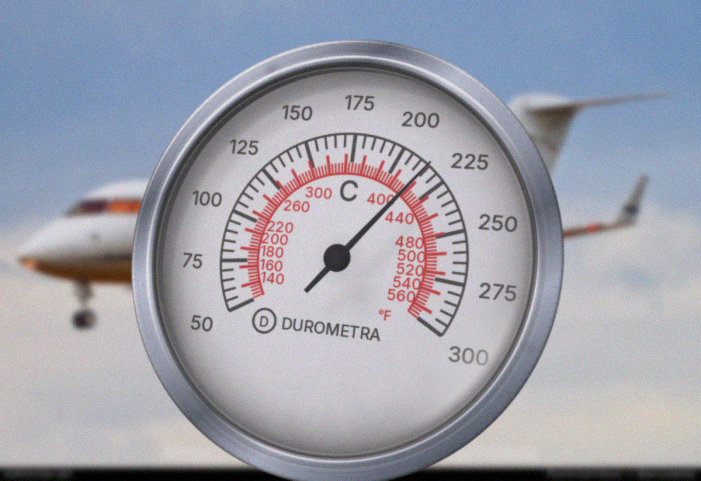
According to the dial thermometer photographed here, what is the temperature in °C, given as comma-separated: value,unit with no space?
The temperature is 215,°C
